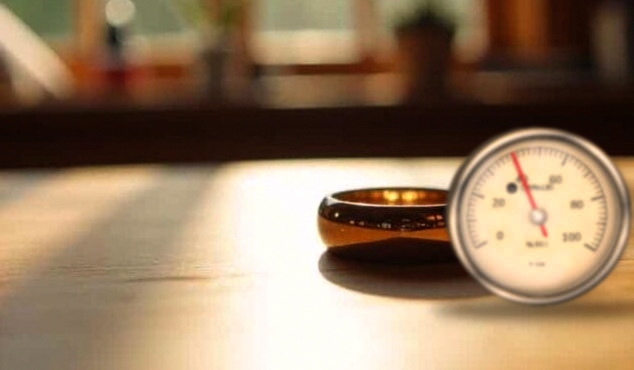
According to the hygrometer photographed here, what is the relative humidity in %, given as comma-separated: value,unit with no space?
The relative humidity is 40,%
